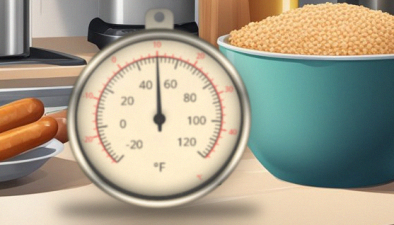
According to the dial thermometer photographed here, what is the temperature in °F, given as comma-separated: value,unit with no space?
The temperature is 50,°F
